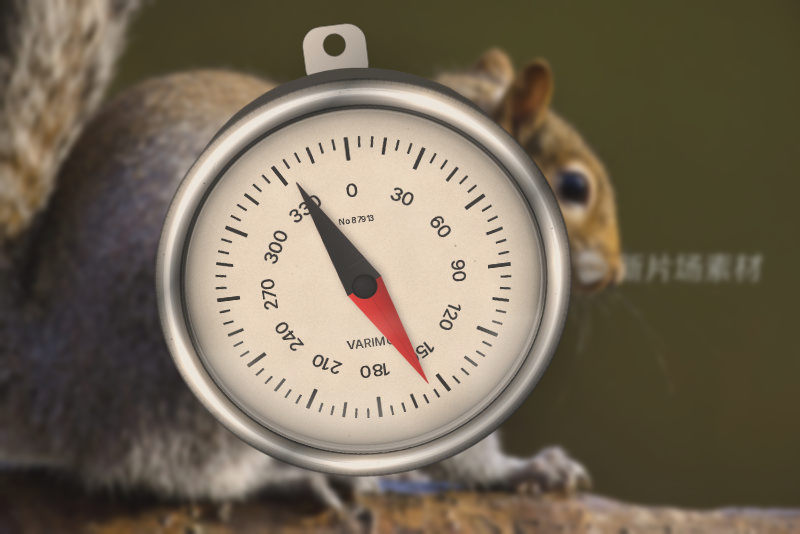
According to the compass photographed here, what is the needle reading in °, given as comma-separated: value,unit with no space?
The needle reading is 155,°
